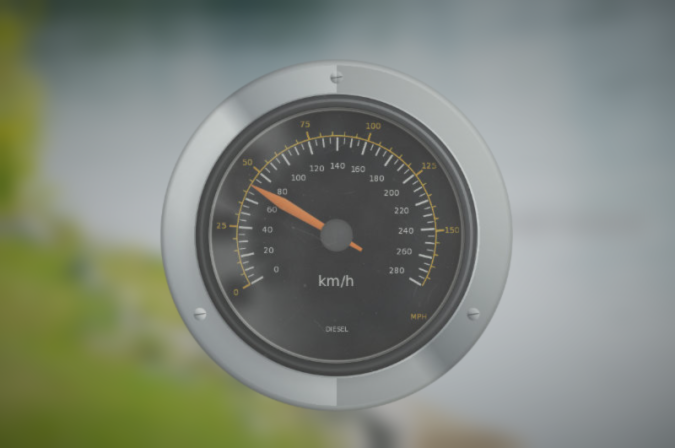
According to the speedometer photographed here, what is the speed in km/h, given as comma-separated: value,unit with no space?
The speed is 70,km/h
